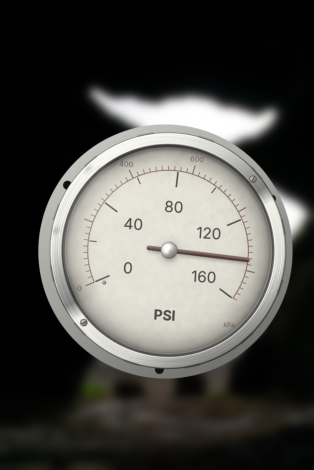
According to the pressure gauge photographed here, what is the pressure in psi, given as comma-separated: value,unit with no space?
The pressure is 140,psi
